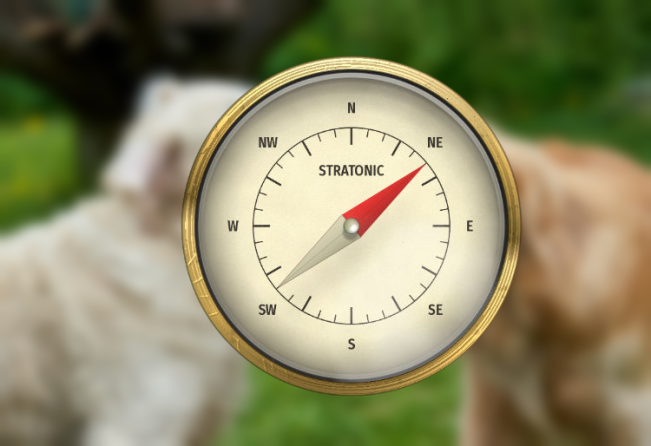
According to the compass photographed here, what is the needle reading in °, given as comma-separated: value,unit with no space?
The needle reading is 50,°
